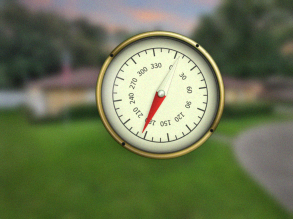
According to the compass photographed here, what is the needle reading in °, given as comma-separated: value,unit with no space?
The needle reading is 185,°
